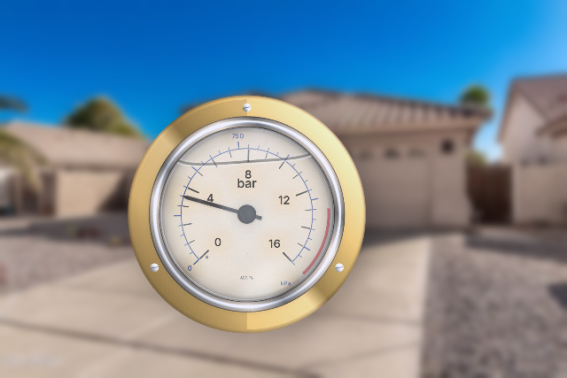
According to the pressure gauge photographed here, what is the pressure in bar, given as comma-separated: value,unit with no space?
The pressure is 3.5,bar
